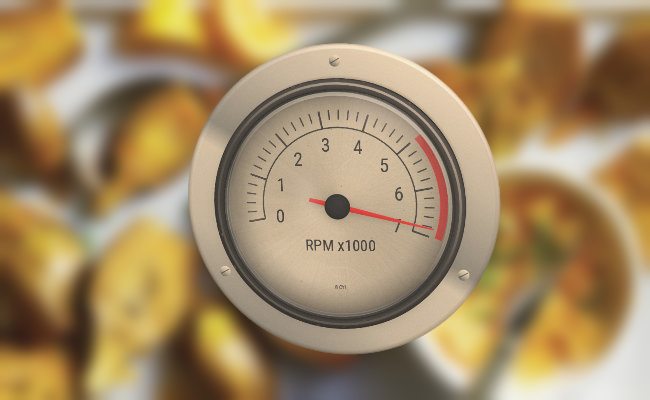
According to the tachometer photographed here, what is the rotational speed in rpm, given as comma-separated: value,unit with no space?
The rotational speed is 6800,rpm
